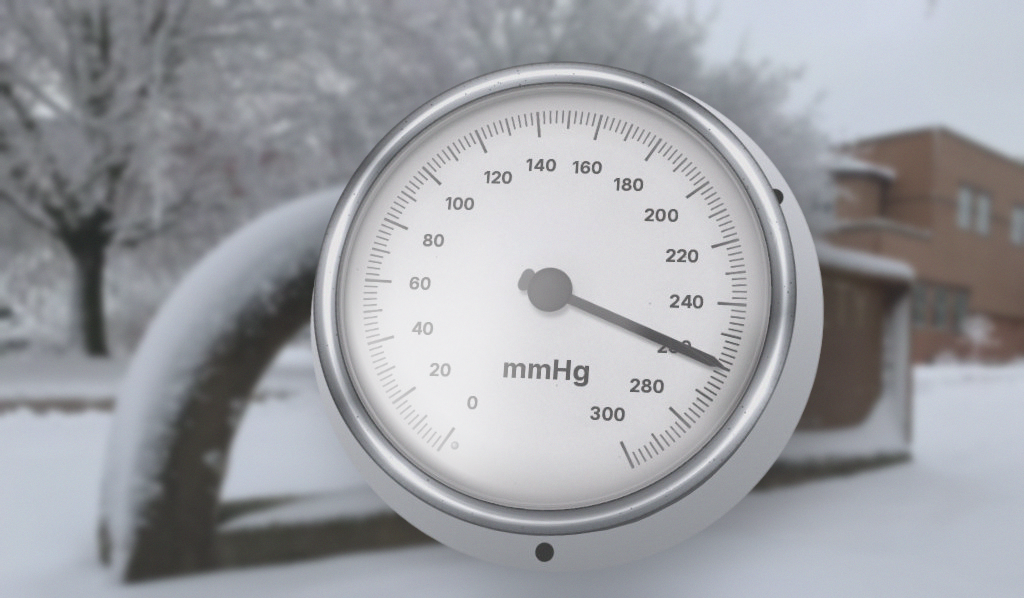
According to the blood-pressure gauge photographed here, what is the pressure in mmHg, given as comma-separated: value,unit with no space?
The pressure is 260,mmHg
